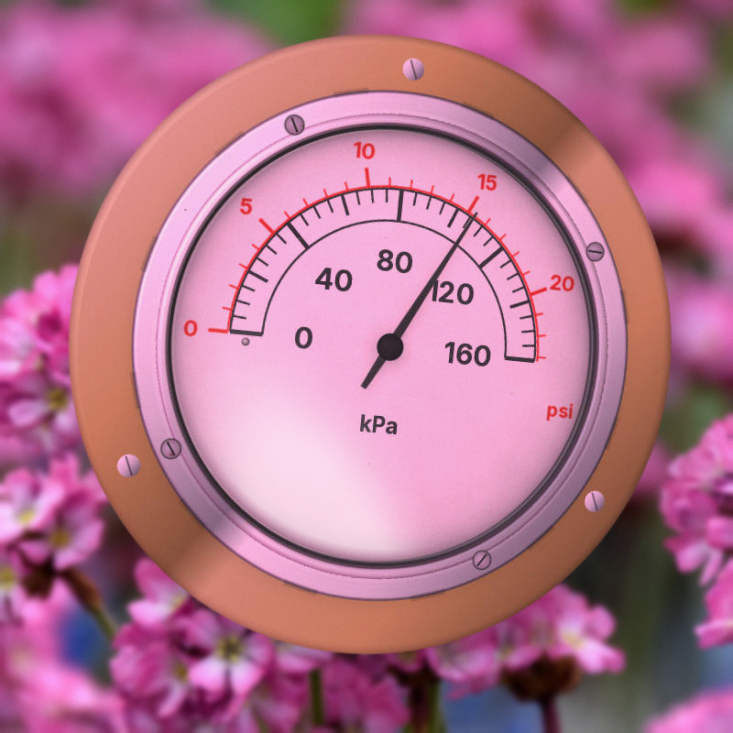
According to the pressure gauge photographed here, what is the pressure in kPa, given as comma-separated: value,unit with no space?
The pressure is 105,kPa
